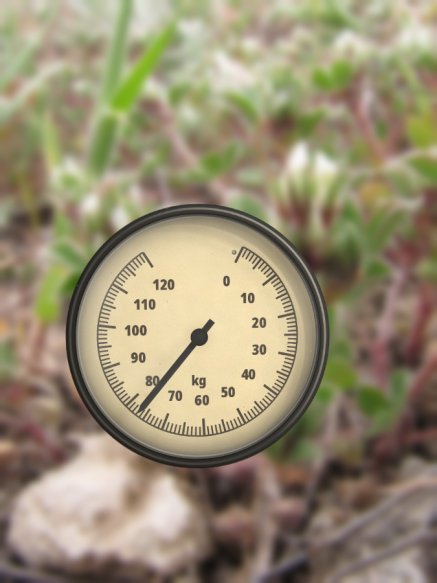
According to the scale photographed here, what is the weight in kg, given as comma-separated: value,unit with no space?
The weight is 77,kg
